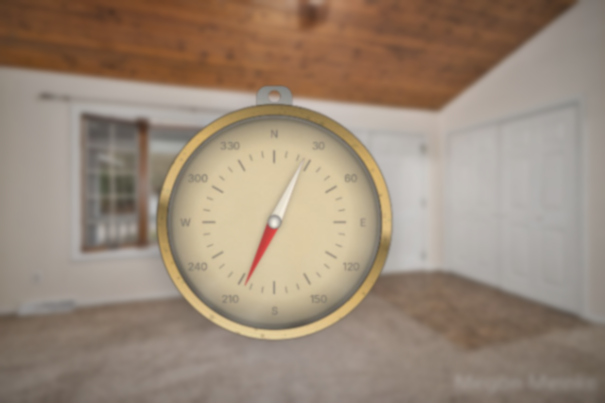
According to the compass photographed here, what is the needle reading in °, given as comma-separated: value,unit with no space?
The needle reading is 205,°
